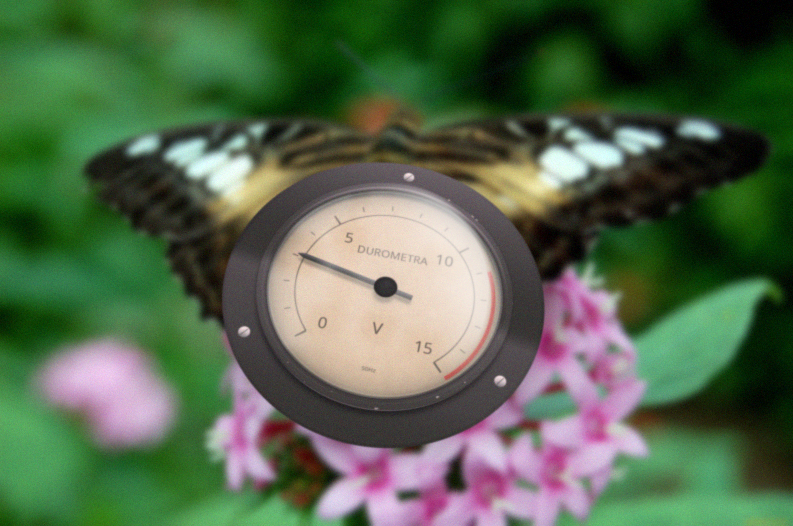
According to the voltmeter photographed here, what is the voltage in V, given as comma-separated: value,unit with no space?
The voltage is 3,V
